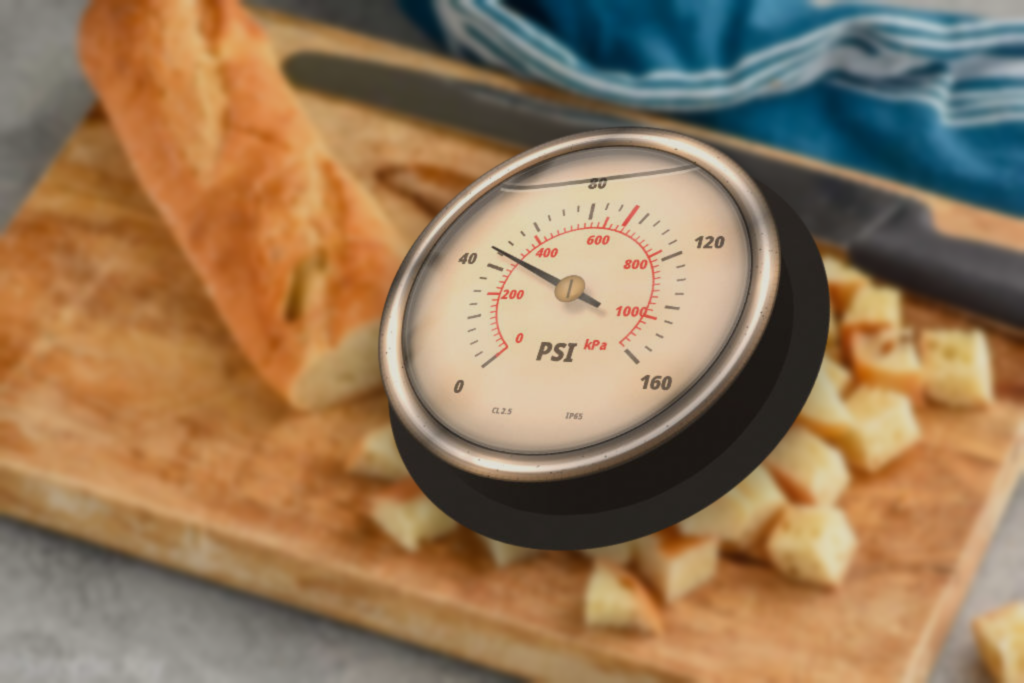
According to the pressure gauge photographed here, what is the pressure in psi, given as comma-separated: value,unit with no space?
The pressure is 45,psi
